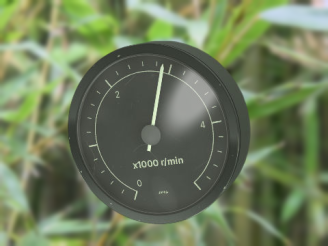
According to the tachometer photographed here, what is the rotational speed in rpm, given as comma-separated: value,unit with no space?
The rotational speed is 2900,rpm
